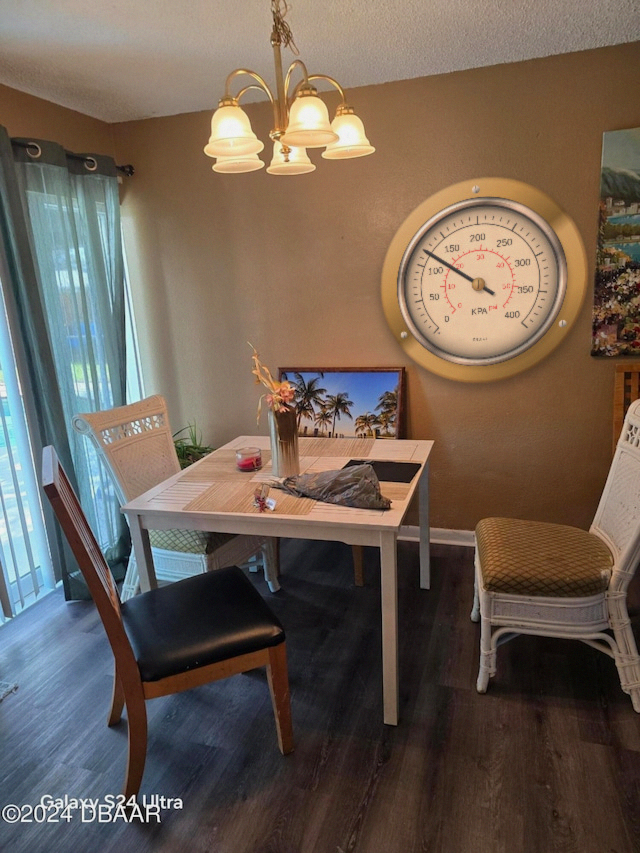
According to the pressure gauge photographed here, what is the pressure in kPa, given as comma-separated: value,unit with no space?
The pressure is 120,kPa
